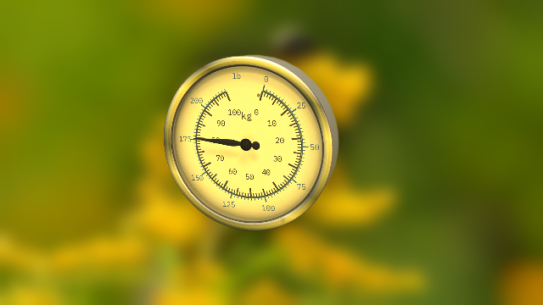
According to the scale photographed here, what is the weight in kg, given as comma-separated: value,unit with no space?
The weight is 80,kg
